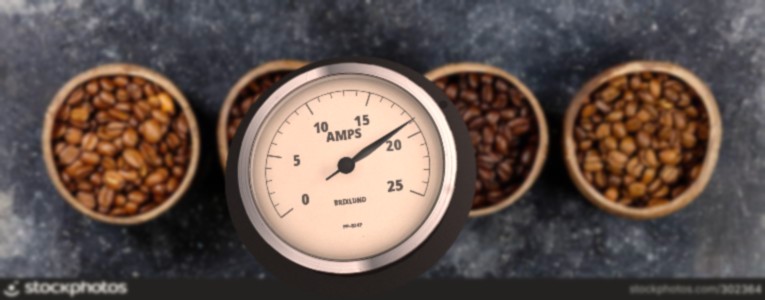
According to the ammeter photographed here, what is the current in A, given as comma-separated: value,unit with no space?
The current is 19,A
